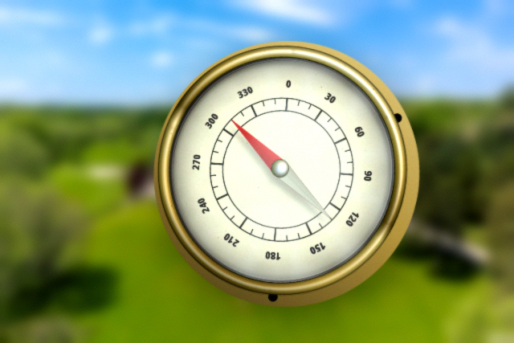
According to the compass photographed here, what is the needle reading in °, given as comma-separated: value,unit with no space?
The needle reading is 310,°
